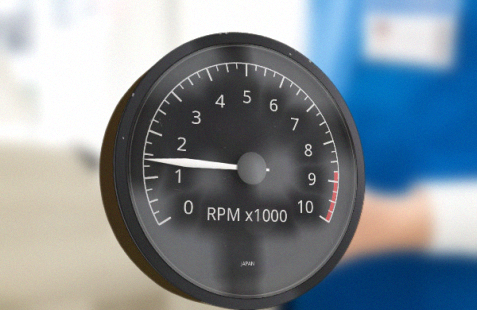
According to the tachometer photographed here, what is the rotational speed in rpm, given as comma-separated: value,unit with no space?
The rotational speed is 1375,rpm
